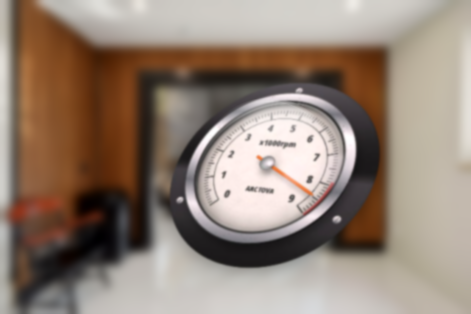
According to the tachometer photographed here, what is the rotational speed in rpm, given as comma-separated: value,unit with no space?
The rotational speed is 8500,rpm
